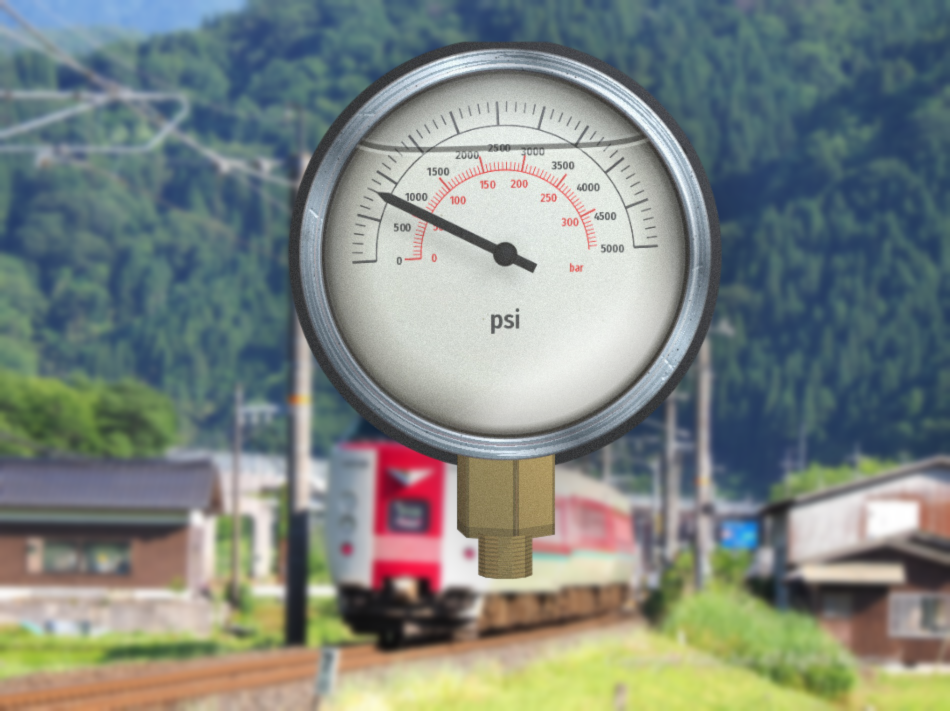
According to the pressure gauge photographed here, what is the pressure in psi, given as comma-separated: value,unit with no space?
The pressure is 800,psi
